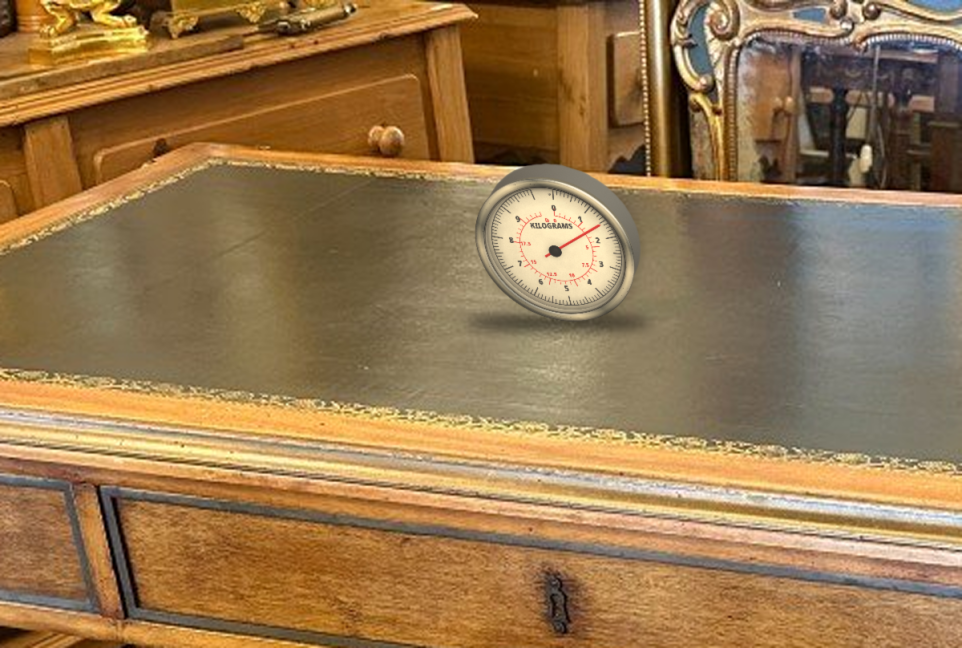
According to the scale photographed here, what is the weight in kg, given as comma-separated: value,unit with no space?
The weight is 1.5,kg
